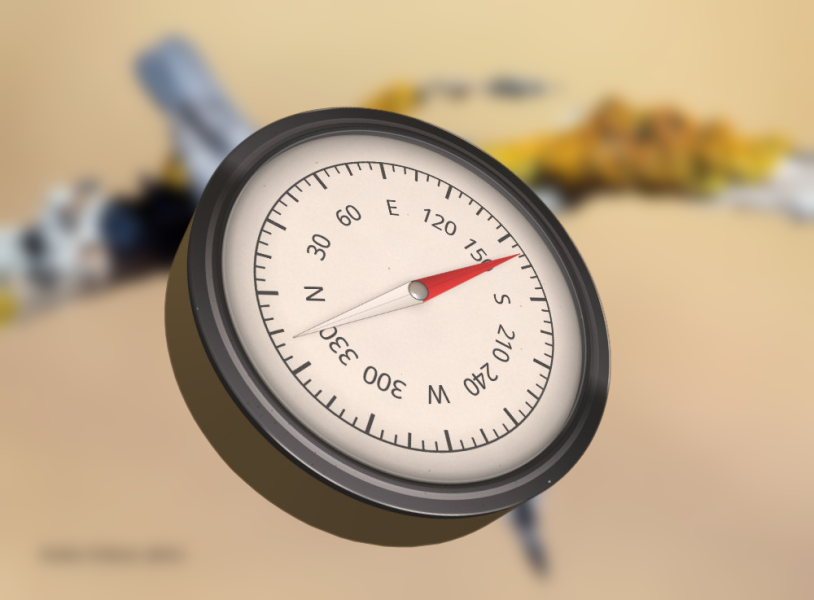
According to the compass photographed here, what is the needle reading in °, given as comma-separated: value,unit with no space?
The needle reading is 160,°
